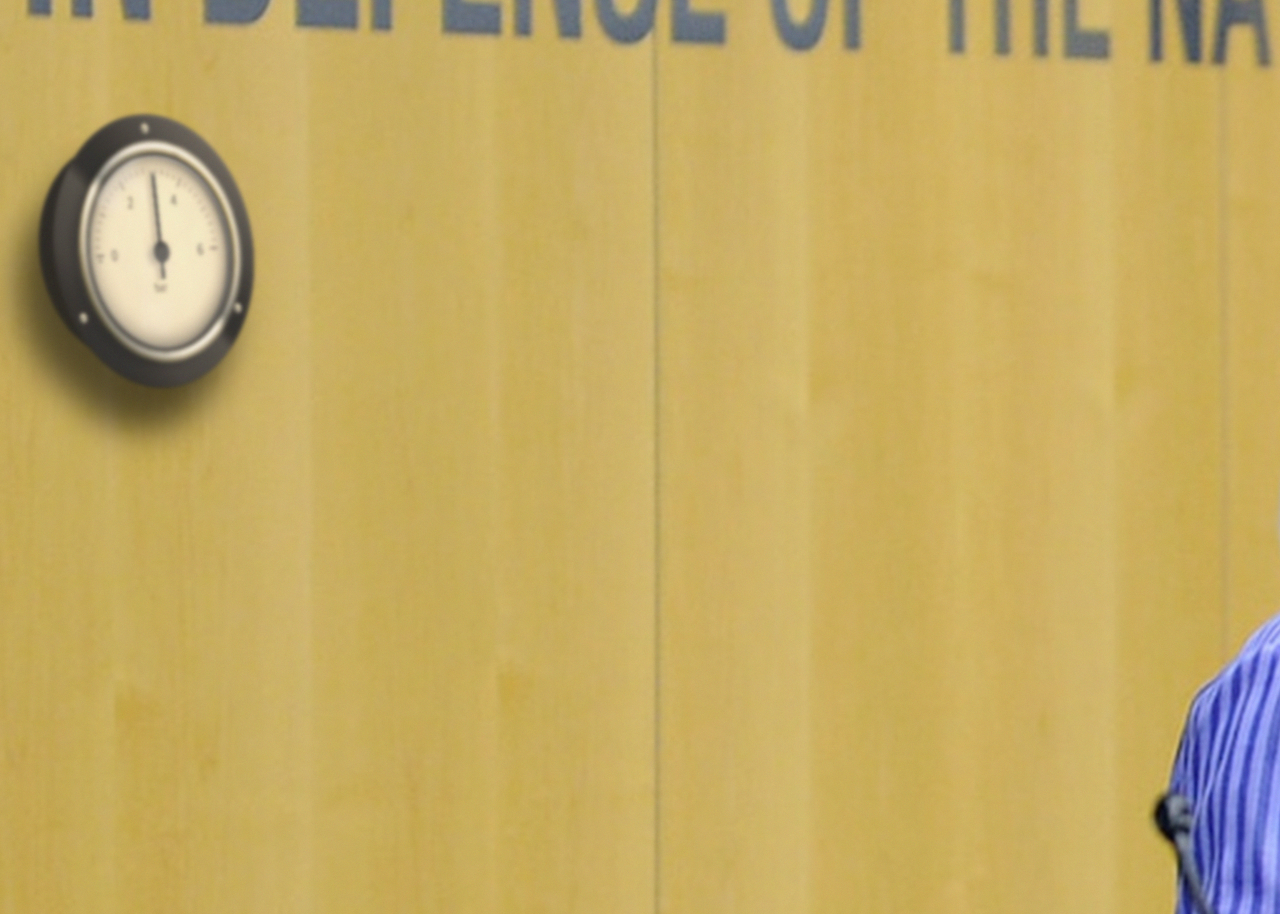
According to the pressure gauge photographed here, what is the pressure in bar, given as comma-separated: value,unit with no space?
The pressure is 3,bar
